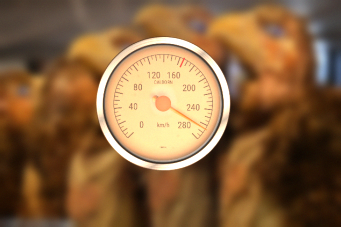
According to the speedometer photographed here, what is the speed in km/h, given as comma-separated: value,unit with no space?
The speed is 265,km/h
